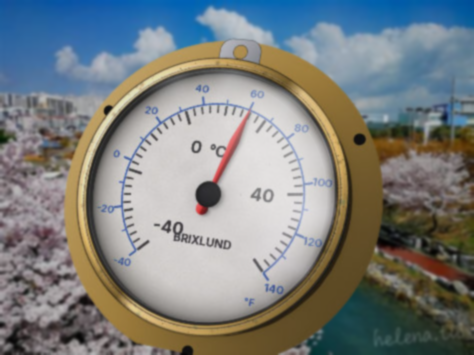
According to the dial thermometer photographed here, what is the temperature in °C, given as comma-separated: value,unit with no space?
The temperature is 16,°C
